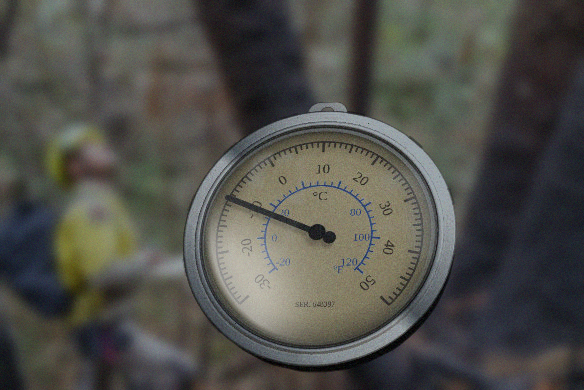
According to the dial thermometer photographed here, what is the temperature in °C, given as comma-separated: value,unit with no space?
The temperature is -10,°C
